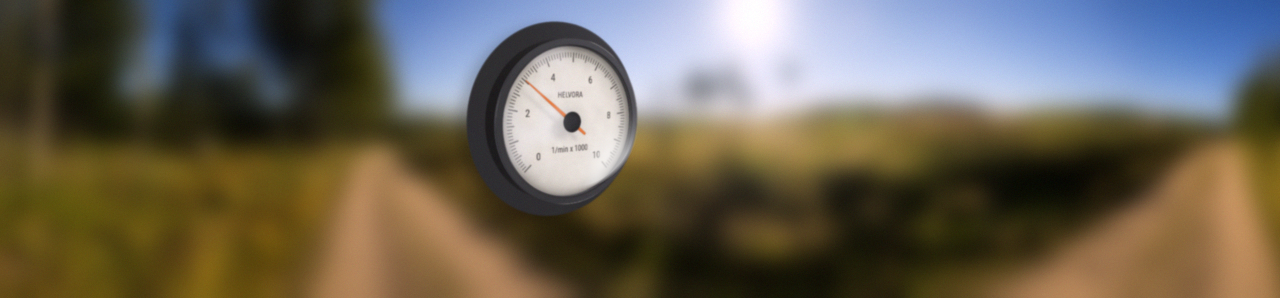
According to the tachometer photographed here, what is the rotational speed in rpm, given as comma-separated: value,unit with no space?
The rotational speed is 3000,rpm
